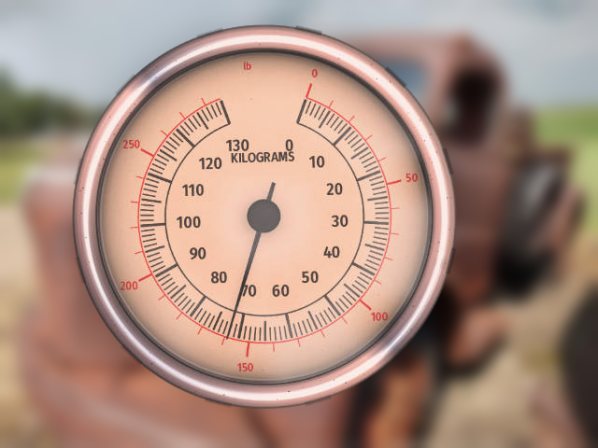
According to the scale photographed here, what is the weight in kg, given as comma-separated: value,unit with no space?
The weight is 72,kg
